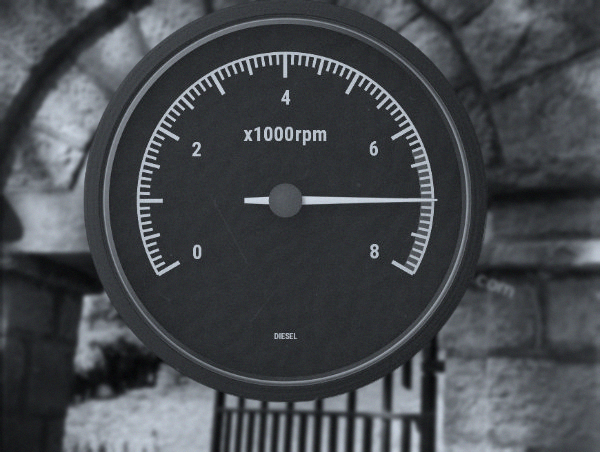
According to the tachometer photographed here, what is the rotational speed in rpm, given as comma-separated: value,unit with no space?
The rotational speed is 7000,rpm
